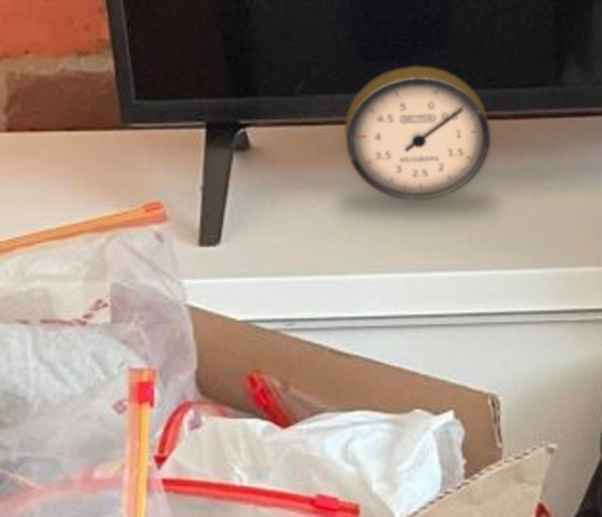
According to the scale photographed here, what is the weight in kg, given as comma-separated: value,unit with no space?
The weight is 0.5,kg
